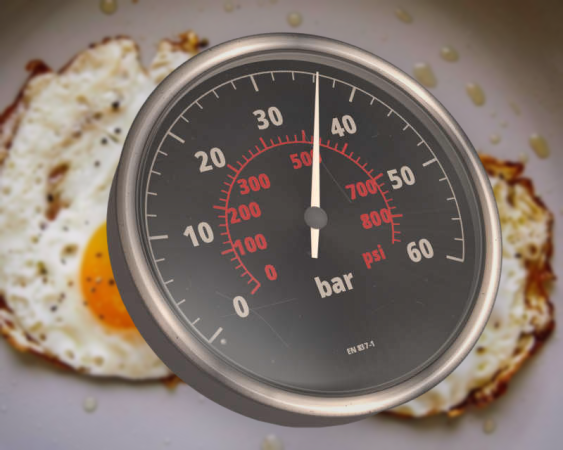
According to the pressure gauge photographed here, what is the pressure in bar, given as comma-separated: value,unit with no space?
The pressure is 36,bar
